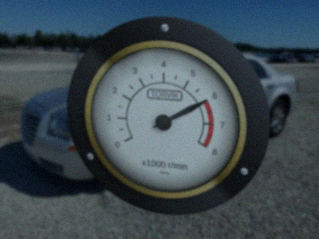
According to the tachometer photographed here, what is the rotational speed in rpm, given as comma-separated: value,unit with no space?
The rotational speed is 6000,rpm
